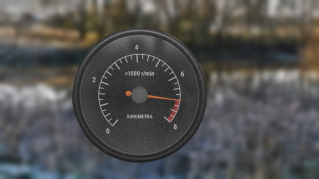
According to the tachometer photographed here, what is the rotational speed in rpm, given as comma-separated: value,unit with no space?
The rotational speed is 7000,rpm
